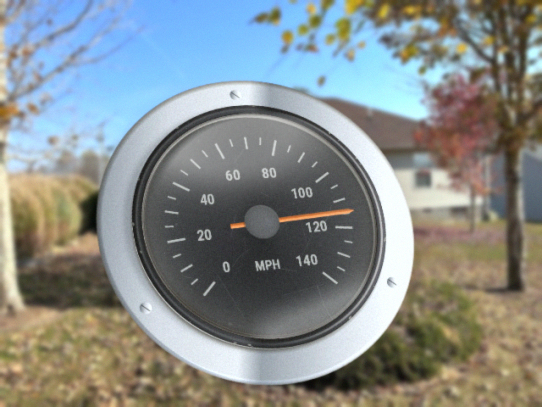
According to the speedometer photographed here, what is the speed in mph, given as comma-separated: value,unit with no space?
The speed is 115,mph
